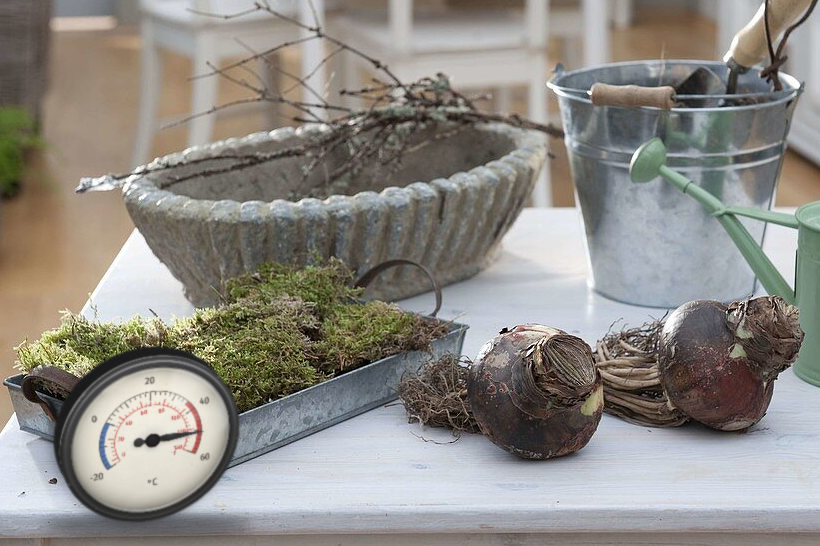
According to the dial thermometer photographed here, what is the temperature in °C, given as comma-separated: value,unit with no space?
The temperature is 50,°C
